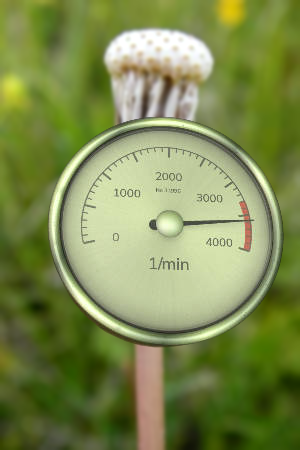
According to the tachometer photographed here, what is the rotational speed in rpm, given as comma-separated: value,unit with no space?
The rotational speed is 3600,rpm
